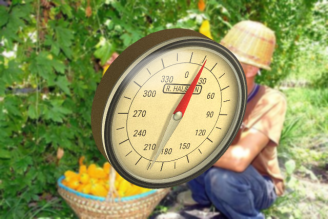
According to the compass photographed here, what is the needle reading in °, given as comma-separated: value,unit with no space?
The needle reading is 15,°
